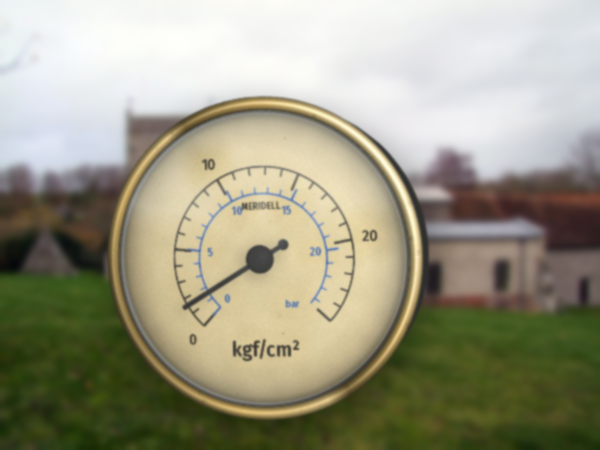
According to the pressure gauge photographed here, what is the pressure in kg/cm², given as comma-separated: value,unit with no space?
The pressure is 1.5,kg/cm²
